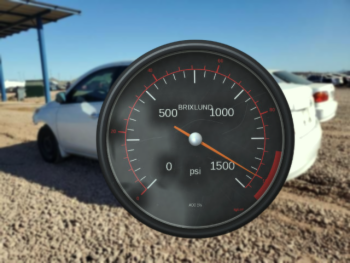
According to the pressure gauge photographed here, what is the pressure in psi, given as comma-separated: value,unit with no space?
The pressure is 1425,psi
